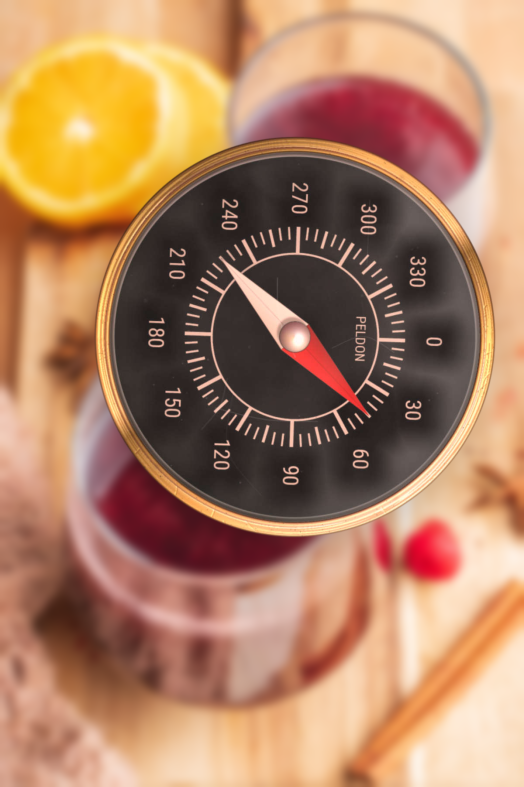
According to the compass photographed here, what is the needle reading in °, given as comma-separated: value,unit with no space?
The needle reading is 45,°
